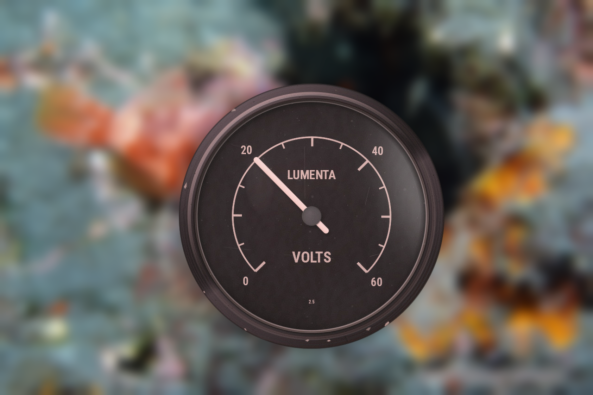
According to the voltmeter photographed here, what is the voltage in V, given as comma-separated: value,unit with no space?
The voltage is 20,V
